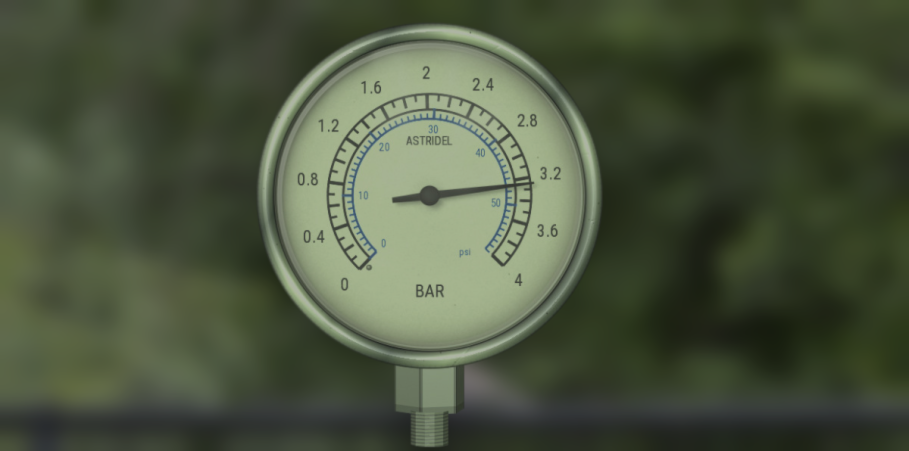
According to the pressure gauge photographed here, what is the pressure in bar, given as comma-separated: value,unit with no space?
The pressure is 3.25,bar
